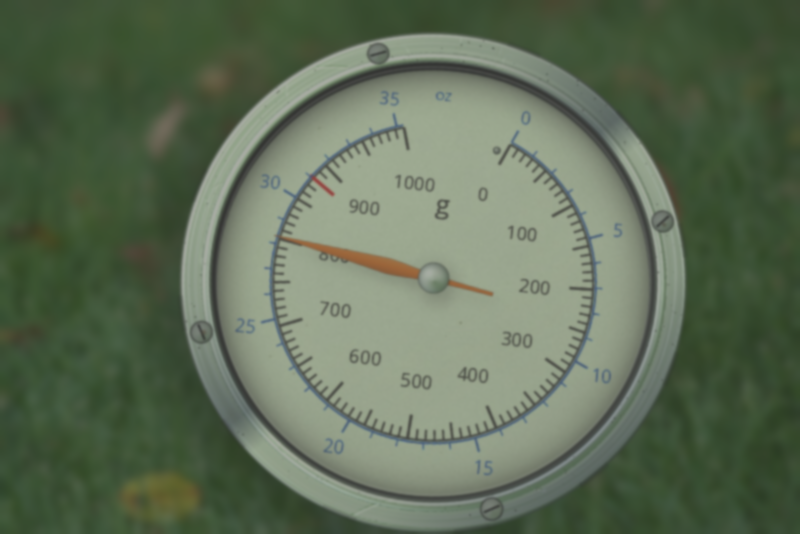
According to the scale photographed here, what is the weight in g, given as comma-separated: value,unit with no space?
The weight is 800,g
